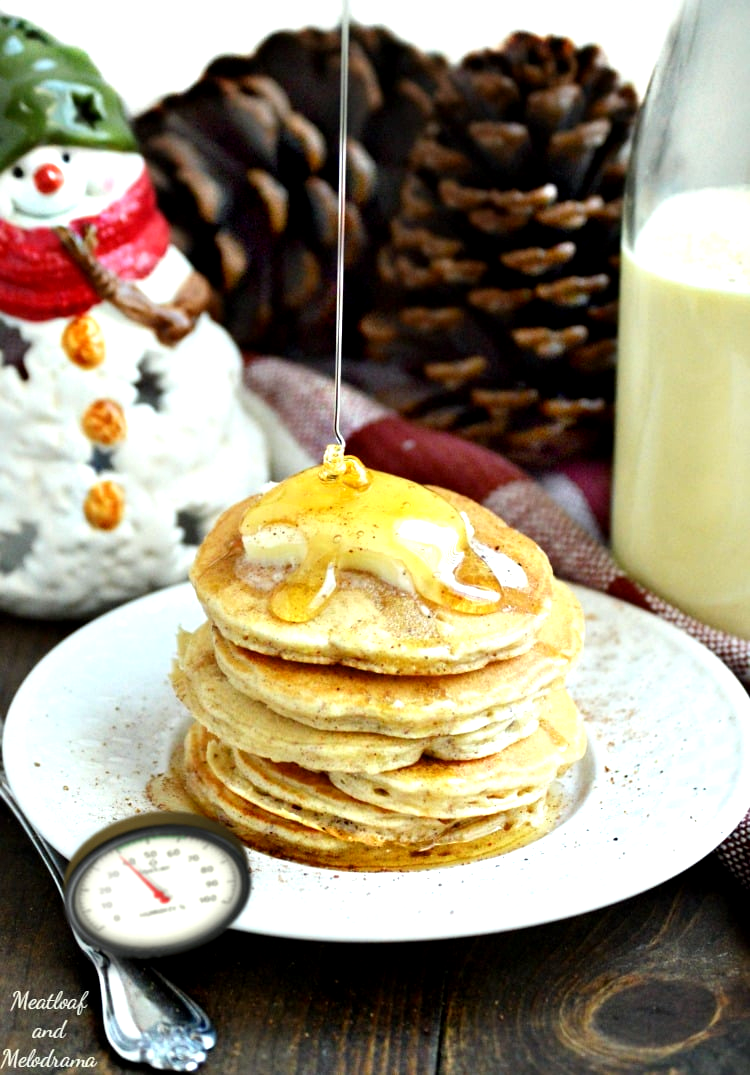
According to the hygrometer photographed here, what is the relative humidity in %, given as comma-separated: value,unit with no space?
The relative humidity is 40,%
